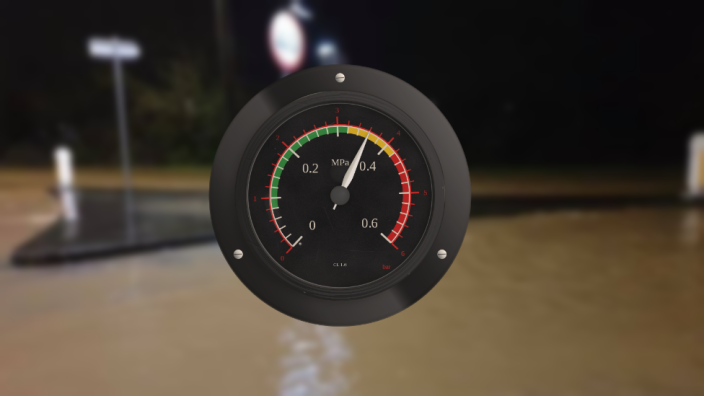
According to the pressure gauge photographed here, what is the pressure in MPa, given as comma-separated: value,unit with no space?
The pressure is 0.36,MPa
